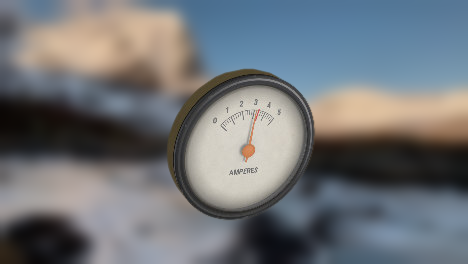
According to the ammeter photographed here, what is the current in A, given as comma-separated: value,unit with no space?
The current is 3,A
